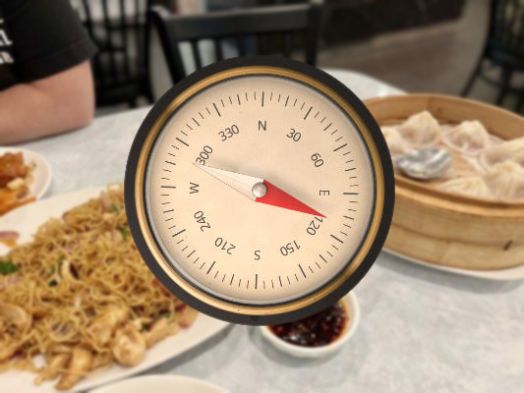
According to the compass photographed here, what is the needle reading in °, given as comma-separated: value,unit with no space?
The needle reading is 110,°
